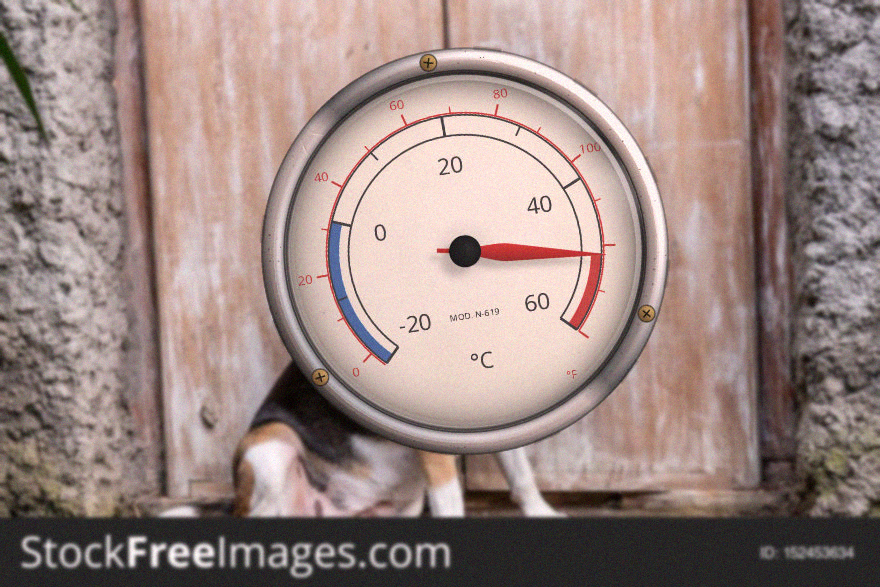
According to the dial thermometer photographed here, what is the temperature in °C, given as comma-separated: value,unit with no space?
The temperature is 50,°C
